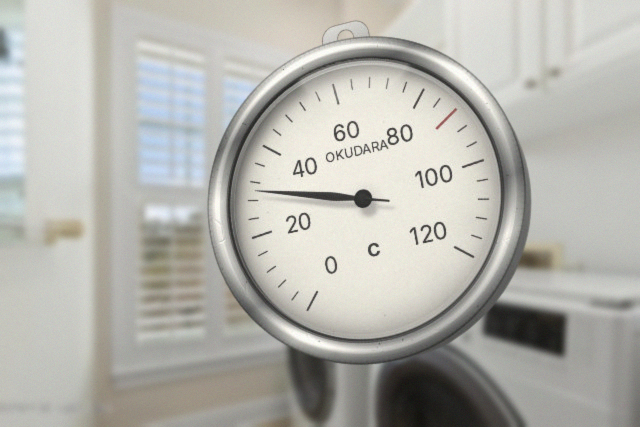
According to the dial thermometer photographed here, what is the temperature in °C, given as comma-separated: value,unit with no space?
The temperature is 30,°C
